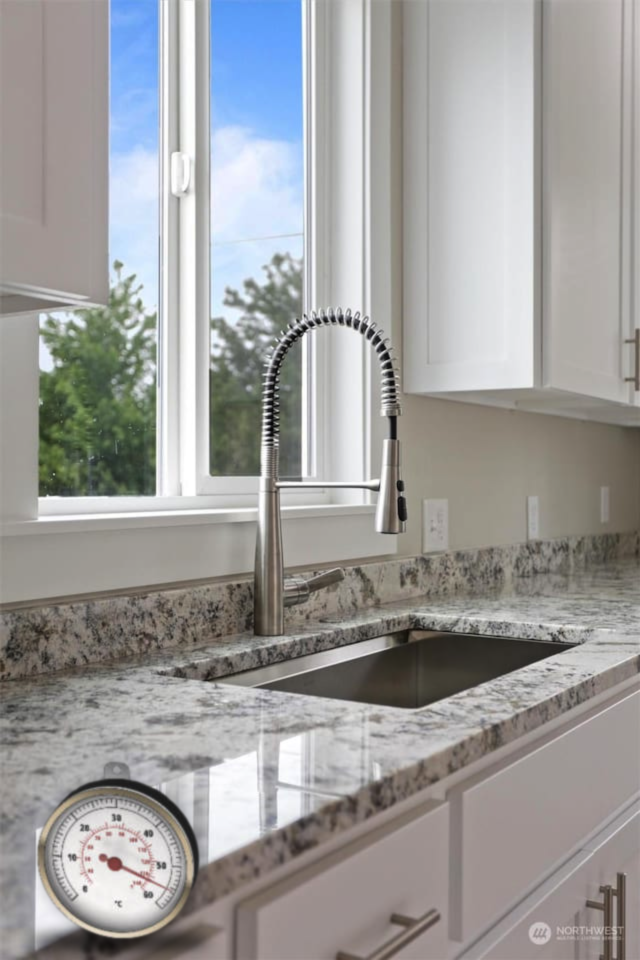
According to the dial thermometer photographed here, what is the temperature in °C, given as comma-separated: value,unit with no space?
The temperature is 55,°C
